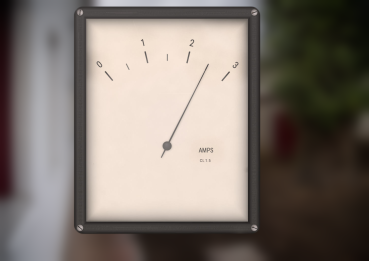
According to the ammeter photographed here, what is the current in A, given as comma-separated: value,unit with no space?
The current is 2.5,A
